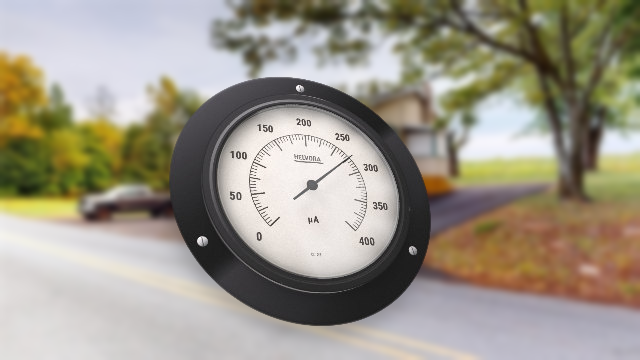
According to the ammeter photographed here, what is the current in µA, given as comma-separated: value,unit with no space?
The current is 275,µA
